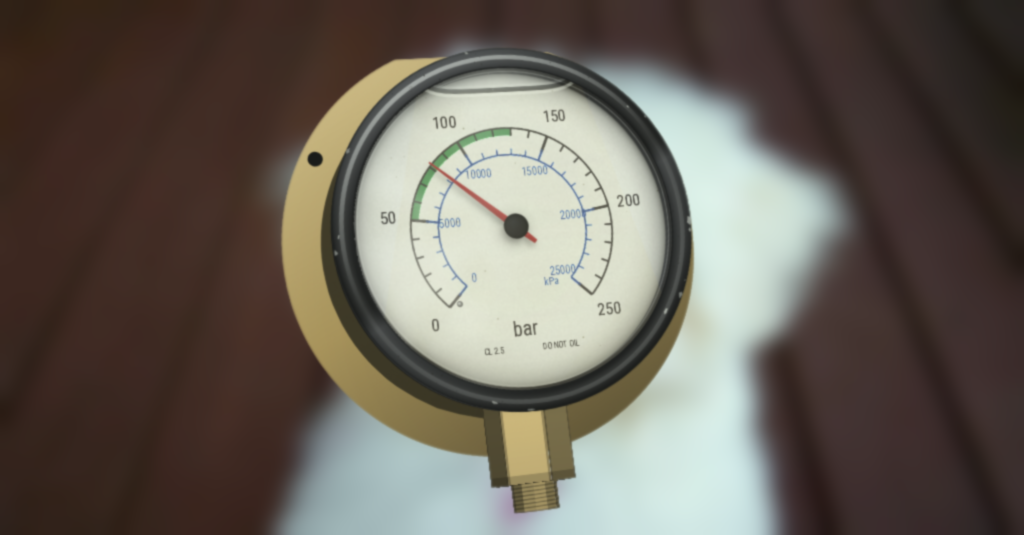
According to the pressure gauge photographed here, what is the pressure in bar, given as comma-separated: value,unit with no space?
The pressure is 80,bar
